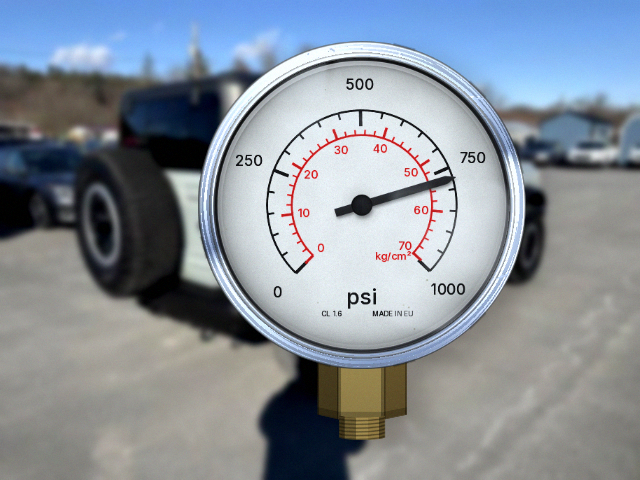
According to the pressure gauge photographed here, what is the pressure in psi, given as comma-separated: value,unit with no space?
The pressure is 775,psi
